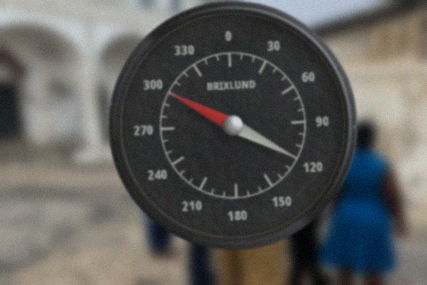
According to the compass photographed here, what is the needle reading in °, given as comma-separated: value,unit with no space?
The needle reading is 300,°
